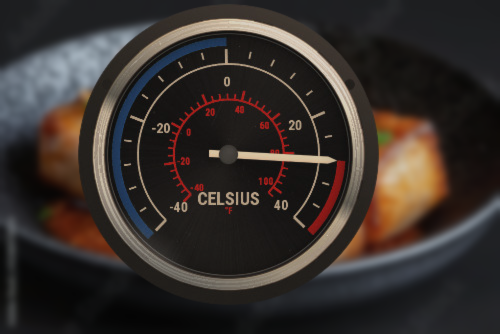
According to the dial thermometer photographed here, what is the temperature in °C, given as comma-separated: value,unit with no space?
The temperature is 28,°C
